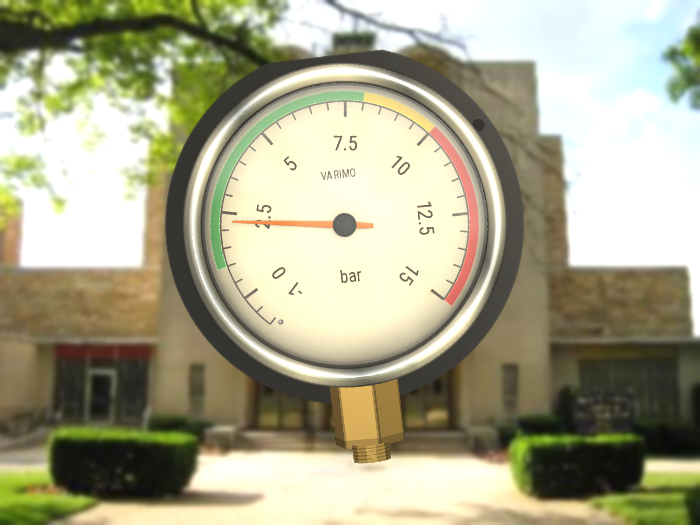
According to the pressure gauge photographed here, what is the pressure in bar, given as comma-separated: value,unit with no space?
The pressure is 2.25,bar
